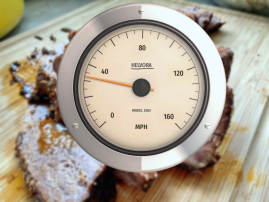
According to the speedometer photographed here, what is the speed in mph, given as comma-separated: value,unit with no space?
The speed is 32.5,mph
